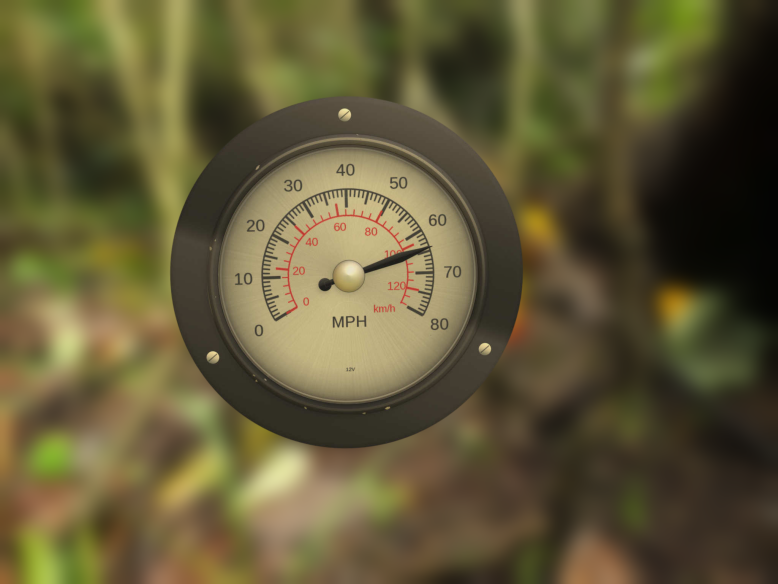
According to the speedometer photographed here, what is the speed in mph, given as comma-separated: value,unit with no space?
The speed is 64,mph
